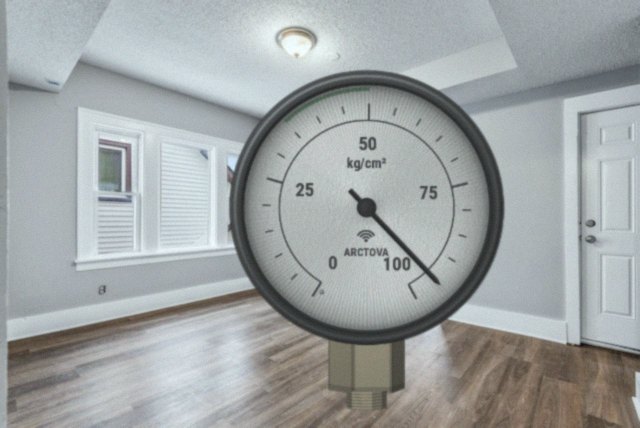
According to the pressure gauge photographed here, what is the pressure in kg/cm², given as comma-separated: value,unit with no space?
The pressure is 95,kg/cm²
